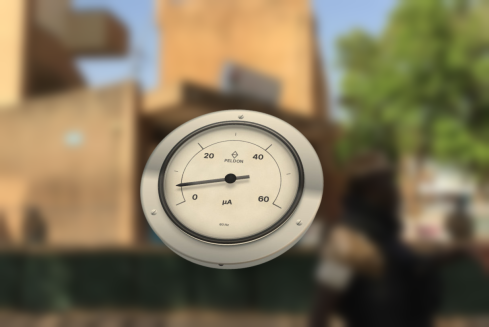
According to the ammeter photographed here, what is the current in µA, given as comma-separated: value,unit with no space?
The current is 5,µA
